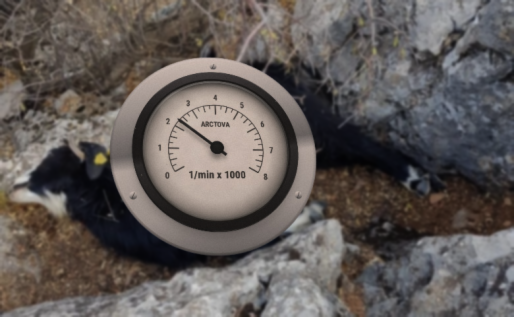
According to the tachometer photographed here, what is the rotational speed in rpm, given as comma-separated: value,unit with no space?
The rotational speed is 2250,rpm
